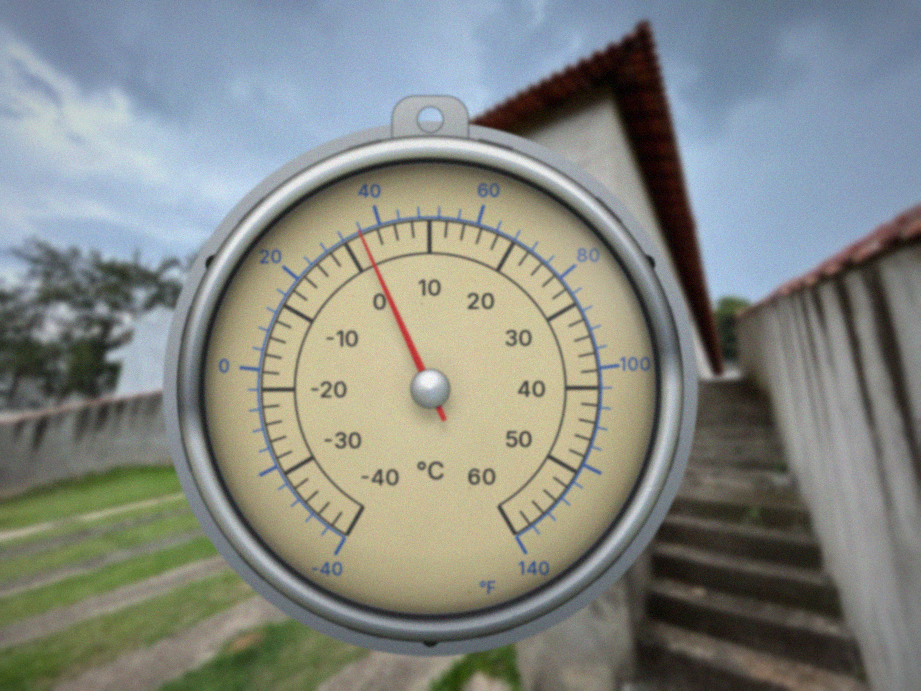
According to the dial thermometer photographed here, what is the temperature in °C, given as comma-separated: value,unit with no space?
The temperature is 2,°C
